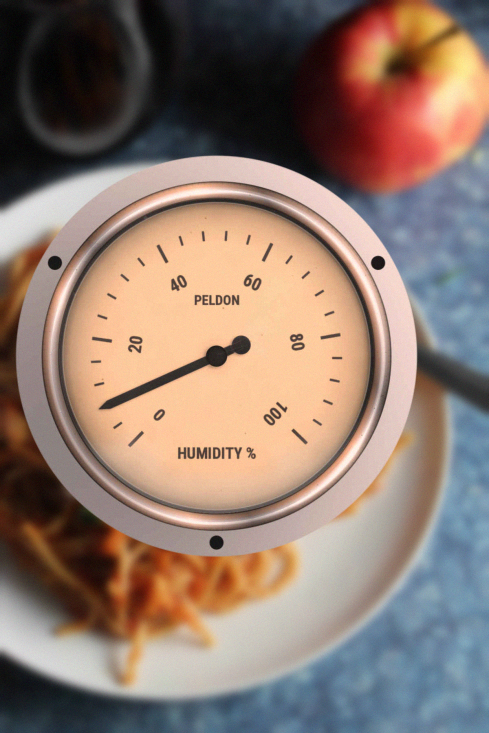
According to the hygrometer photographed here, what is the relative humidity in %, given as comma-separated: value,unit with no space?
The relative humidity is 8,%
